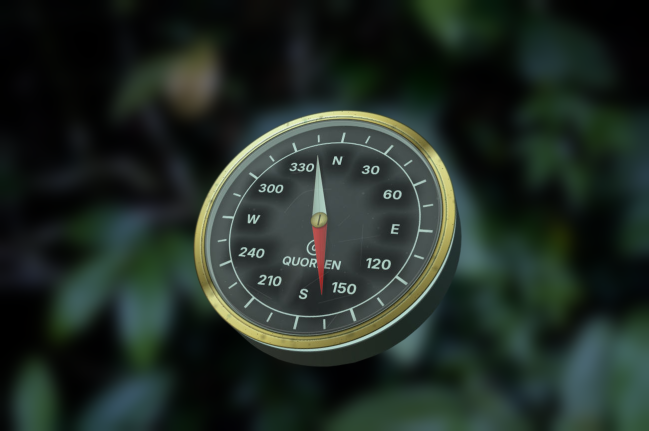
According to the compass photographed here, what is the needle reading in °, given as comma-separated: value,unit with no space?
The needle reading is 165,°
